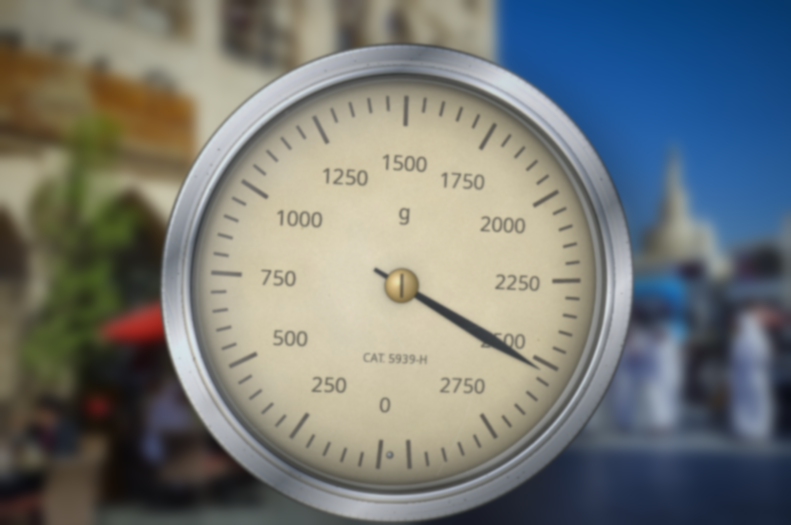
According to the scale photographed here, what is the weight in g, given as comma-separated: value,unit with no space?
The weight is 2525,g
